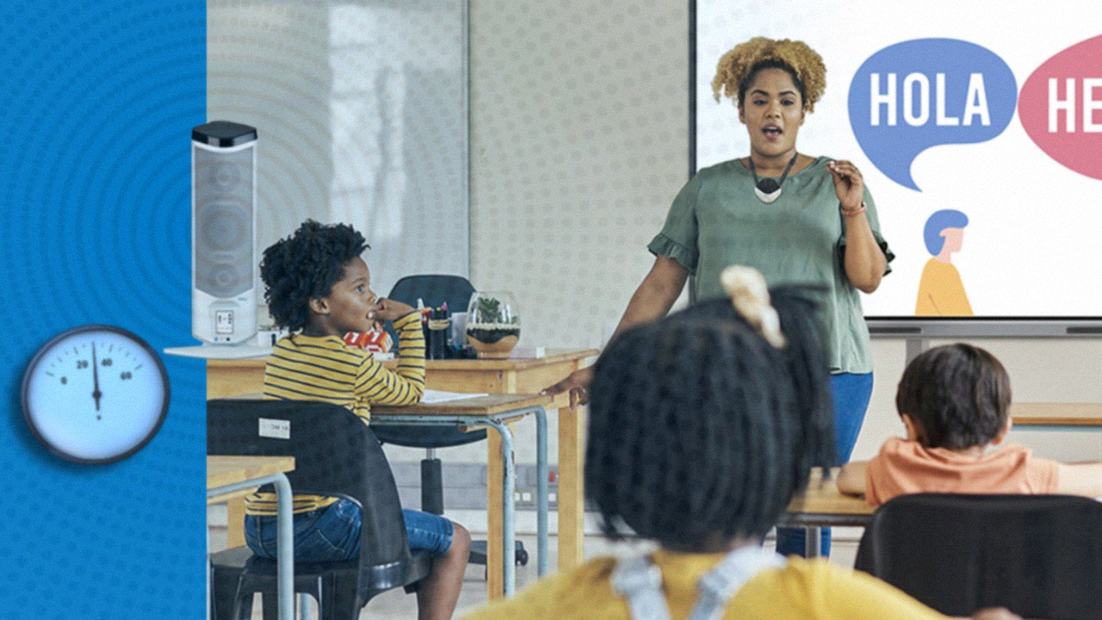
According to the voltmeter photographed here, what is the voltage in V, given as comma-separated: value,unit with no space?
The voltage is 30,V
